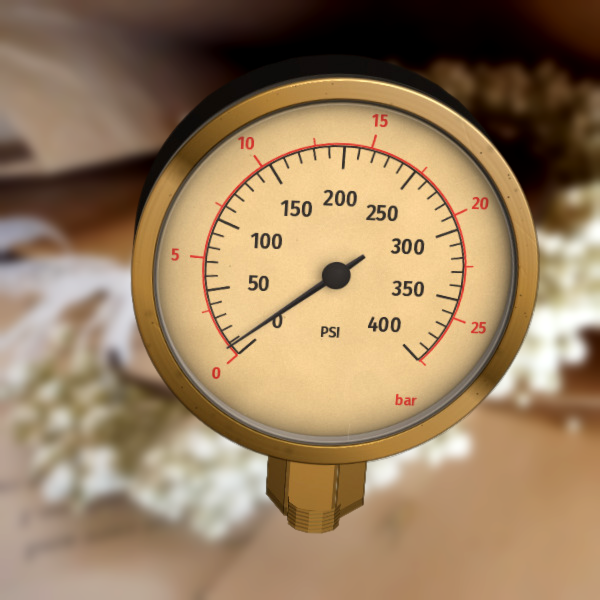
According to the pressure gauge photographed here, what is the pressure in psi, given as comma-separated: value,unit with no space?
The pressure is 10,psi
